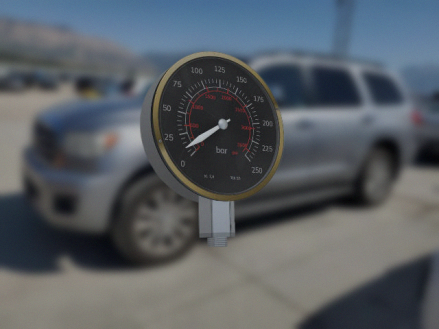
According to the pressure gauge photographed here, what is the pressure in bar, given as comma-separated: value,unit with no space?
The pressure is 10,bar
